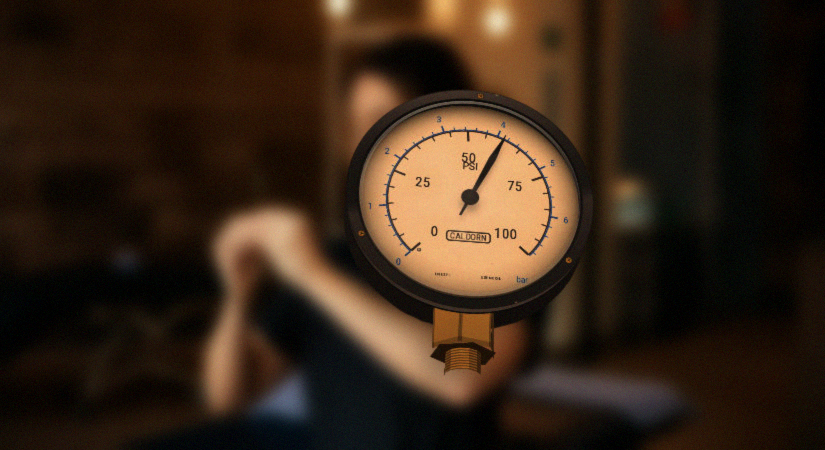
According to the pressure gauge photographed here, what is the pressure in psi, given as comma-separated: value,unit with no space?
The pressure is 60,psi
